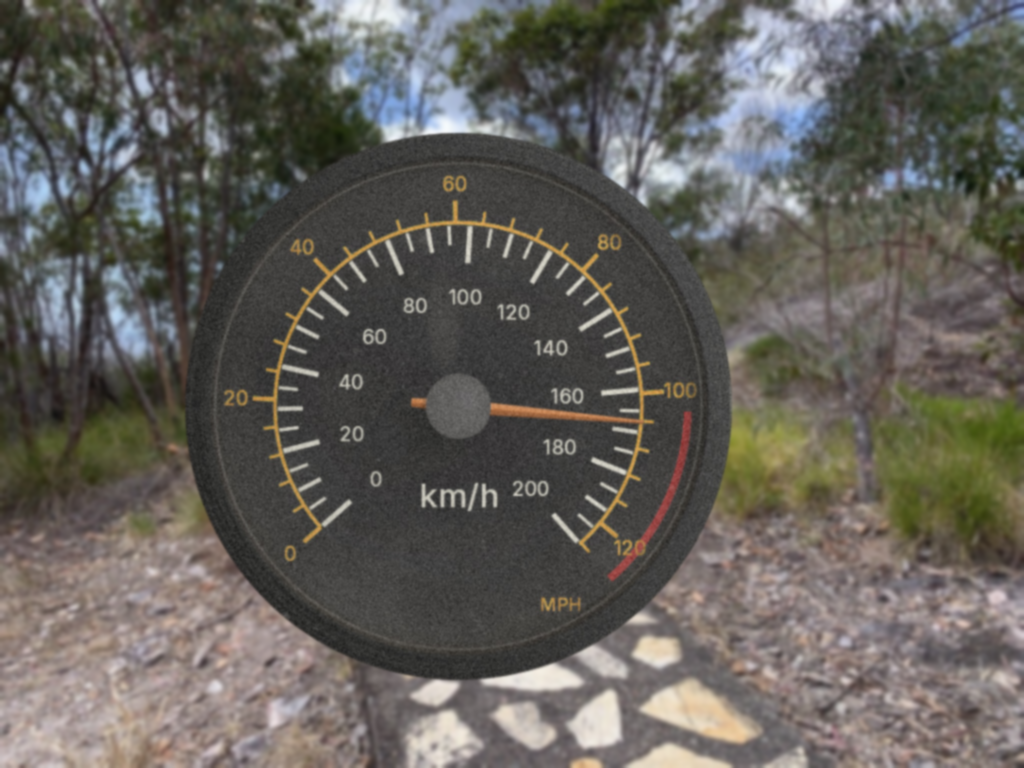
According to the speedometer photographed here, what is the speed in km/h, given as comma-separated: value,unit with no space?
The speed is 167.5,km/h
